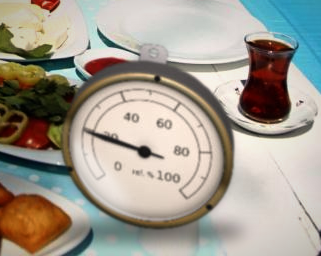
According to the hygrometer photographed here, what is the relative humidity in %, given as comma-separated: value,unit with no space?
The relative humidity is 20,%
